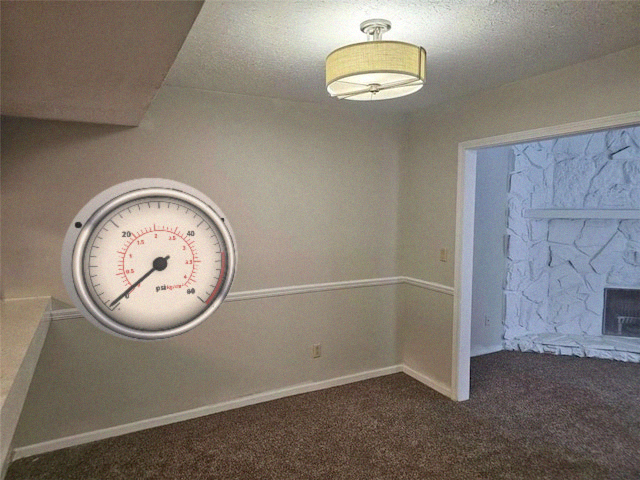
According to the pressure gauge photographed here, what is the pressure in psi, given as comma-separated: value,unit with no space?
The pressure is 1,psi
